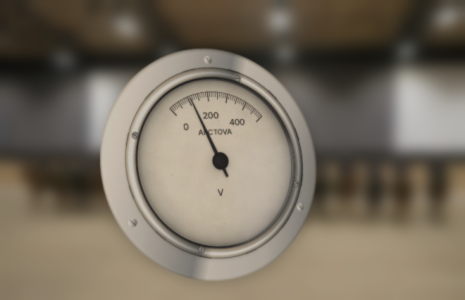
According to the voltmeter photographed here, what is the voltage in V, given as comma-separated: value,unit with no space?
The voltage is 100,V
